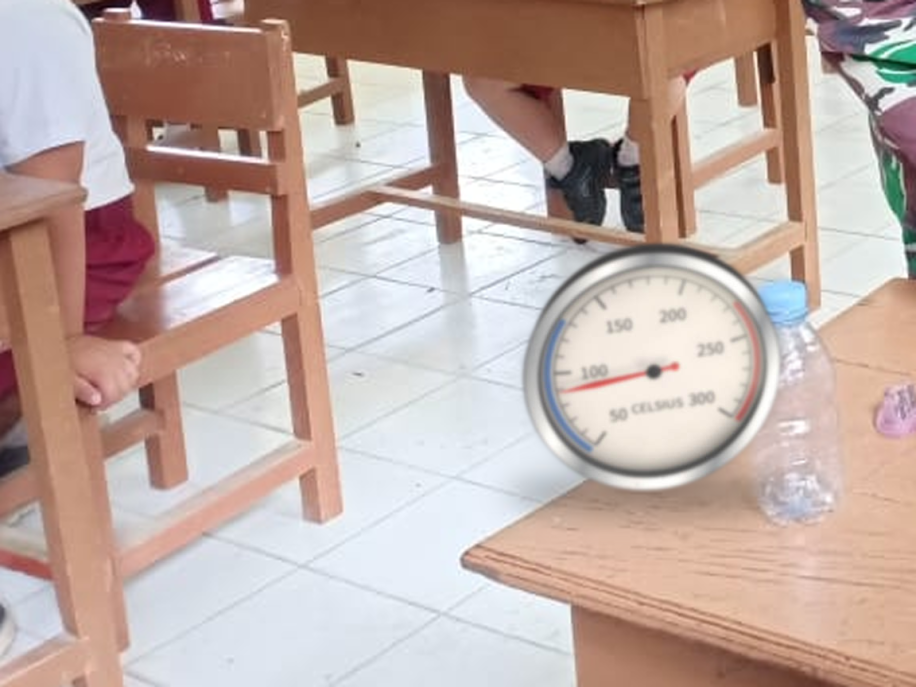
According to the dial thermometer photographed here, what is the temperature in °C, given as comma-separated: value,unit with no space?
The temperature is 90,°C
